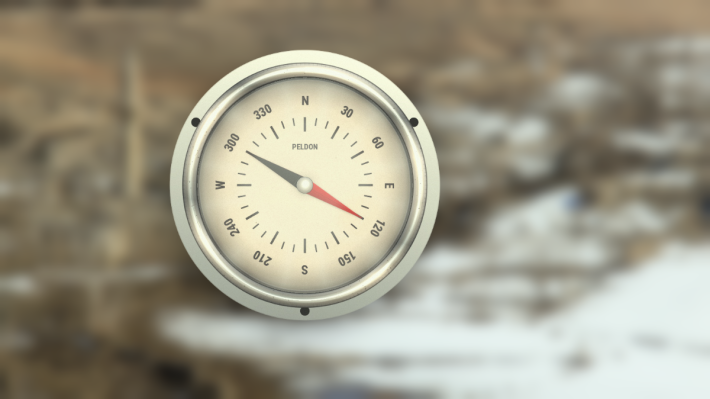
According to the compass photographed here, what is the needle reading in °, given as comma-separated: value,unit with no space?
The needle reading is 120,°
